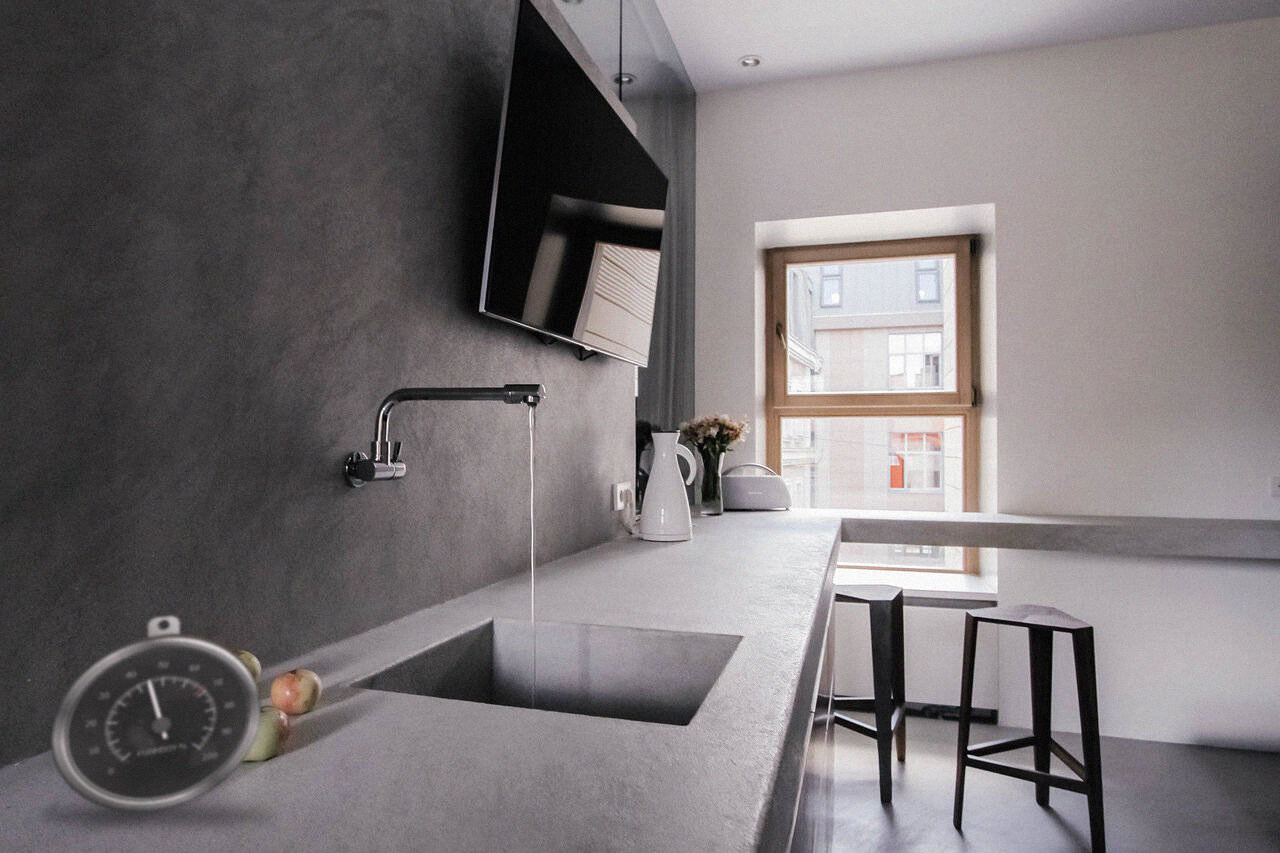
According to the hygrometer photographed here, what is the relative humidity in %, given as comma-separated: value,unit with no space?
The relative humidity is 45,%
